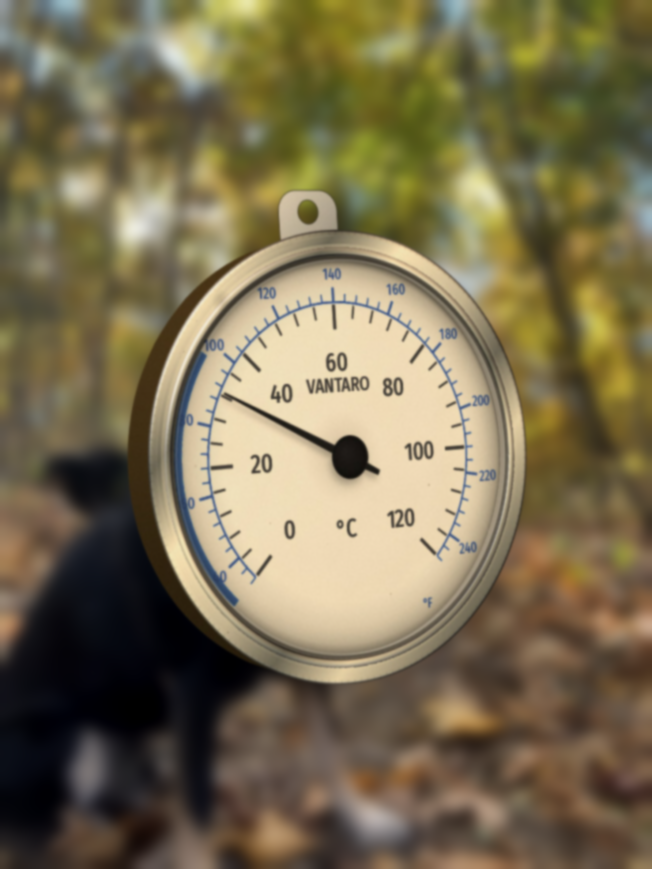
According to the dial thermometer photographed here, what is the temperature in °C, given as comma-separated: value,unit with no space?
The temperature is 32,°C
